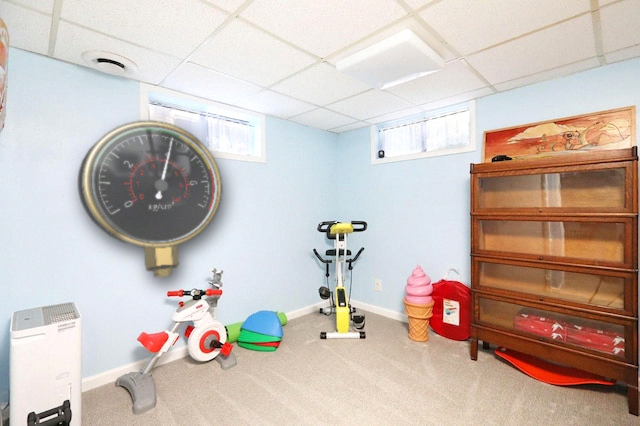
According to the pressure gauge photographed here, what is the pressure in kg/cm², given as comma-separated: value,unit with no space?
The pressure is 4,kg/cm²
